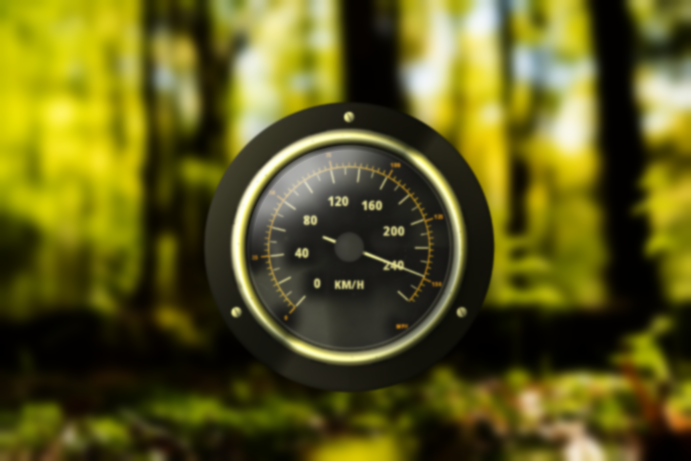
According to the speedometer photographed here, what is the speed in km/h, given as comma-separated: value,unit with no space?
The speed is 240,km/h
